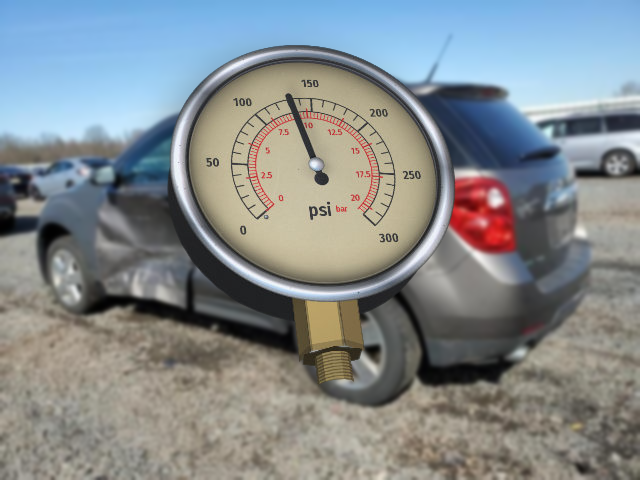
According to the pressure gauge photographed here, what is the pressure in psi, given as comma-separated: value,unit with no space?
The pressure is 130,psi
